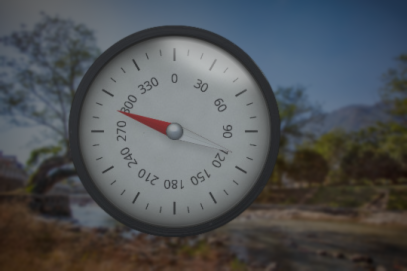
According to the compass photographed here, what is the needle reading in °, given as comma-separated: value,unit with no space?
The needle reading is 290,°
